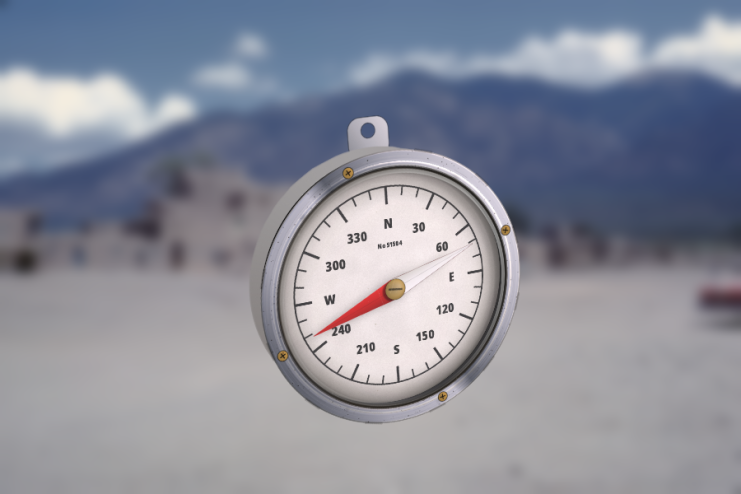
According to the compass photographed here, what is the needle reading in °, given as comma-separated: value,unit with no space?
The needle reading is 250,°
